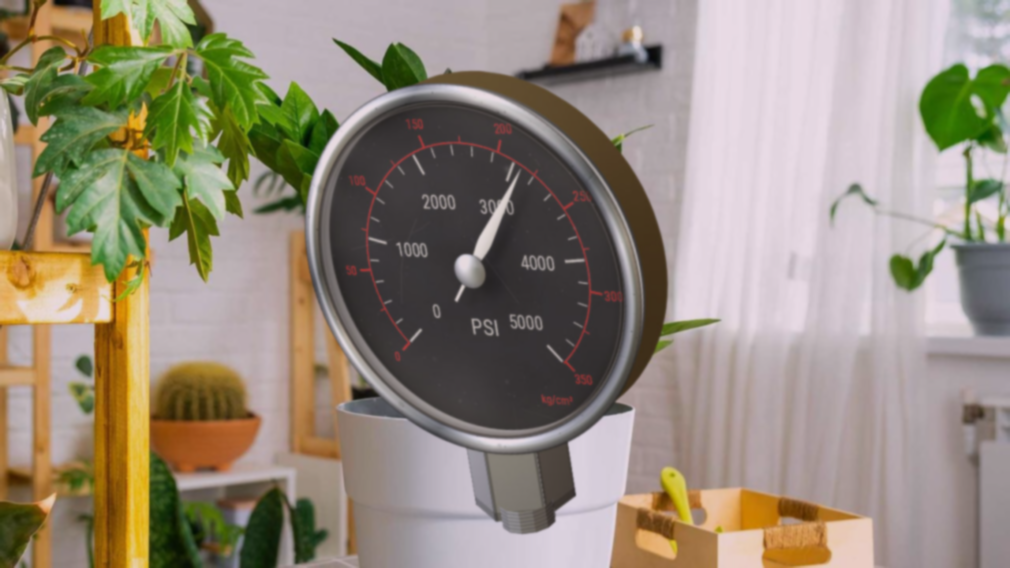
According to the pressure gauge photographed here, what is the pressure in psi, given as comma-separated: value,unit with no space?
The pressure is 3100,psi
